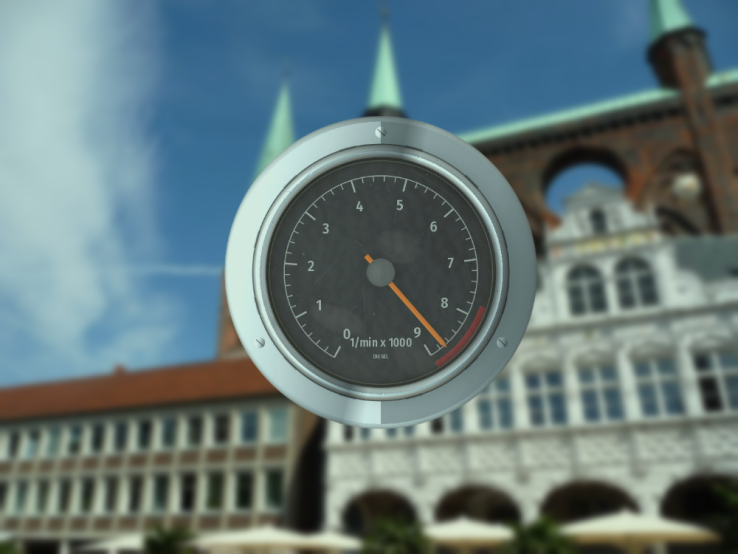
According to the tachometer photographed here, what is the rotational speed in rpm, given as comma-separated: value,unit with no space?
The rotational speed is 8700,rpm
